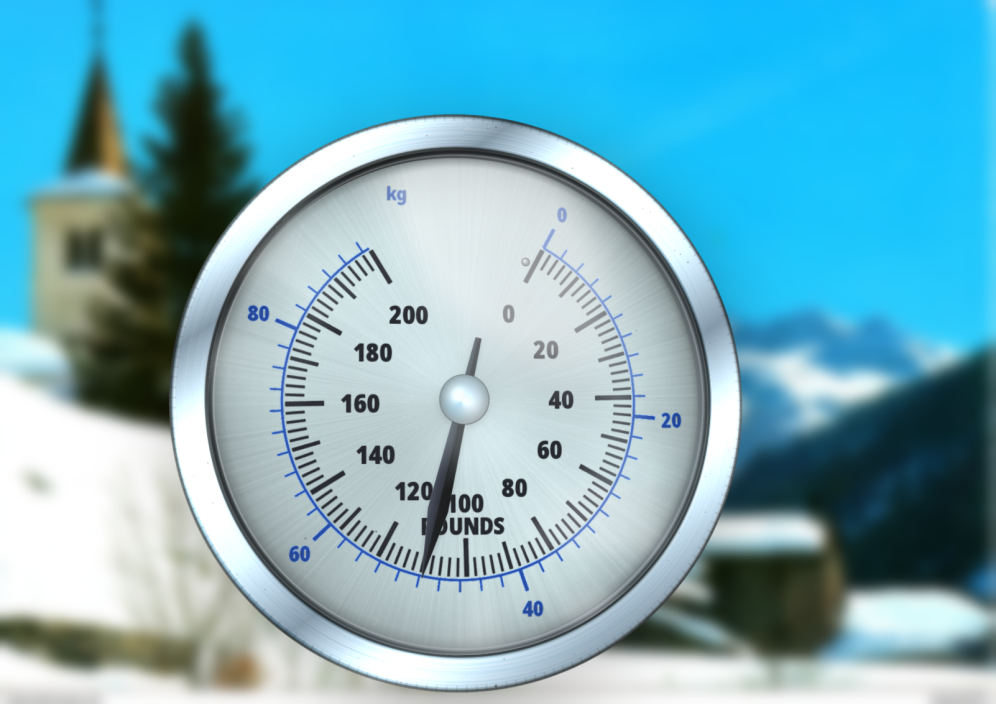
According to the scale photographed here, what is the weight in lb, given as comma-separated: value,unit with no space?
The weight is 110,lb
